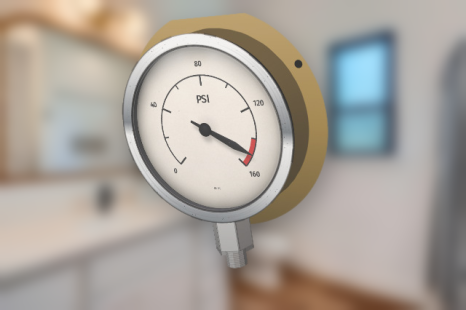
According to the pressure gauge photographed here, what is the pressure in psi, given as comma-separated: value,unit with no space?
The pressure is 150,psi
